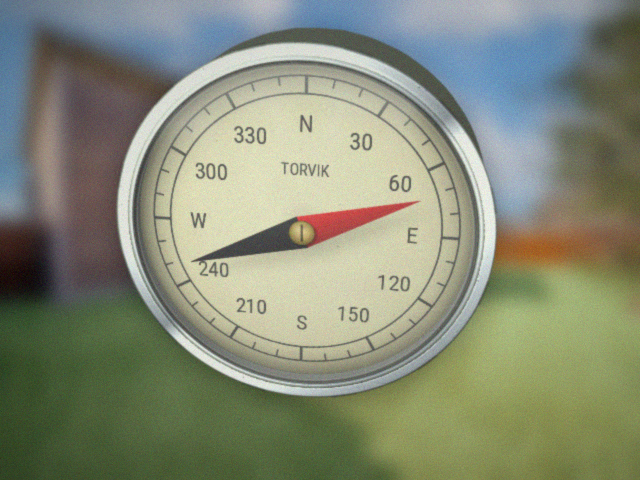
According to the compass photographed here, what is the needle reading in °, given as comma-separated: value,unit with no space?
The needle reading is 70,°
